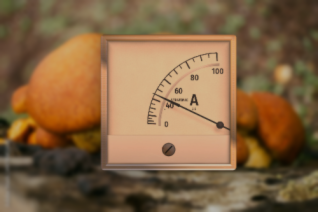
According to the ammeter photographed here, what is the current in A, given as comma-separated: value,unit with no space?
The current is 45,A
